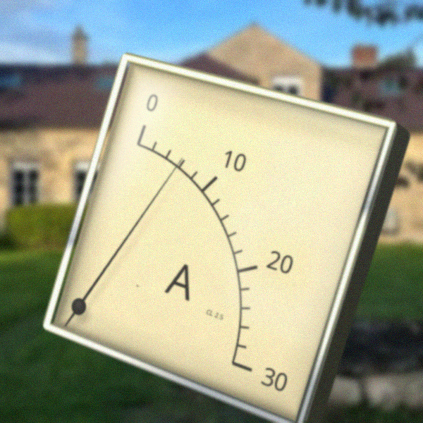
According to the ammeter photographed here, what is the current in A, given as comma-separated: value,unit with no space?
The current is 6,A
